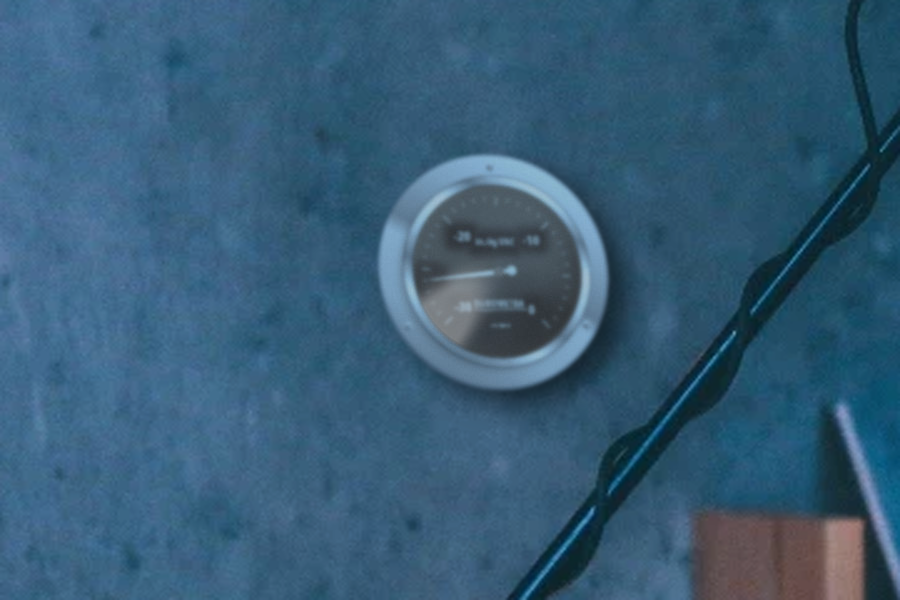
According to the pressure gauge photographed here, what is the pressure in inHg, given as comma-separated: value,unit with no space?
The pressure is -26,inHg
